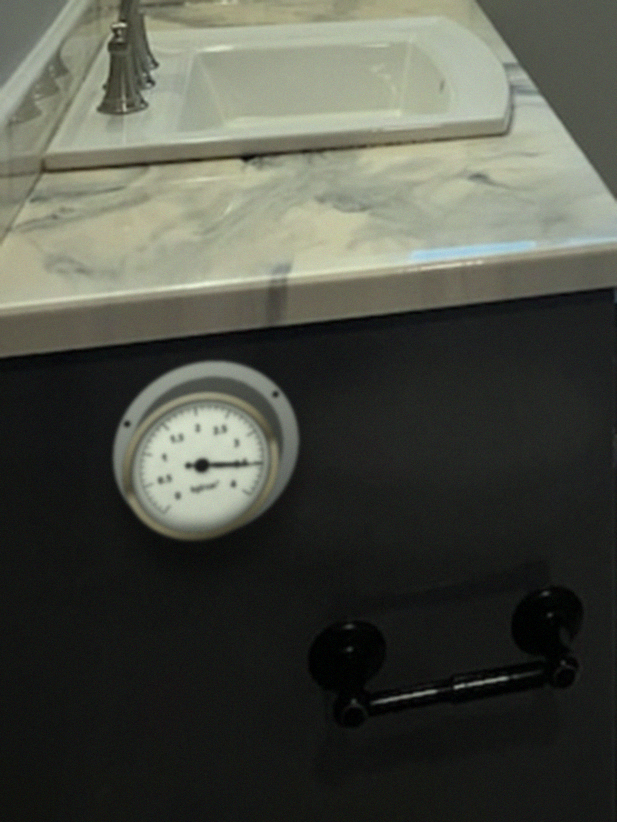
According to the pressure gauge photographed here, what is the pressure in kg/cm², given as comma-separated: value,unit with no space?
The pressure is 3.5,kg/cm²
